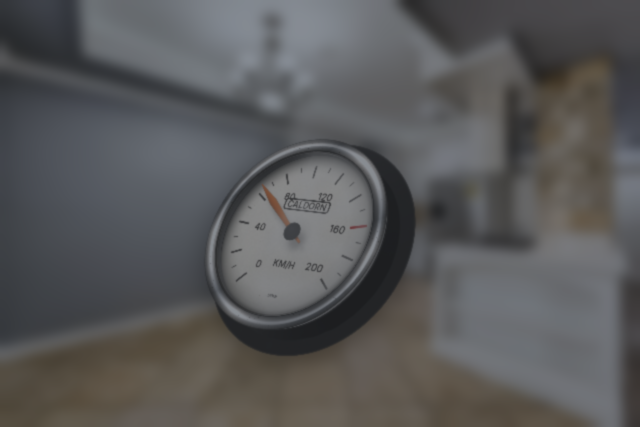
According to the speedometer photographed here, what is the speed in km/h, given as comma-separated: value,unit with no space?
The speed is 65,km/h
